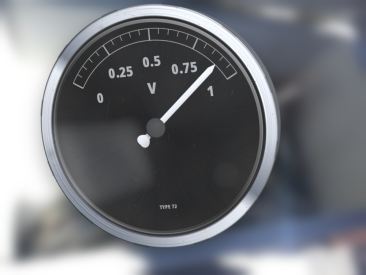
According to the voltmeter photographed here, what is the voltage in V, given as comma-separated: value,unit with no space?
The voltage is 0.9,V
